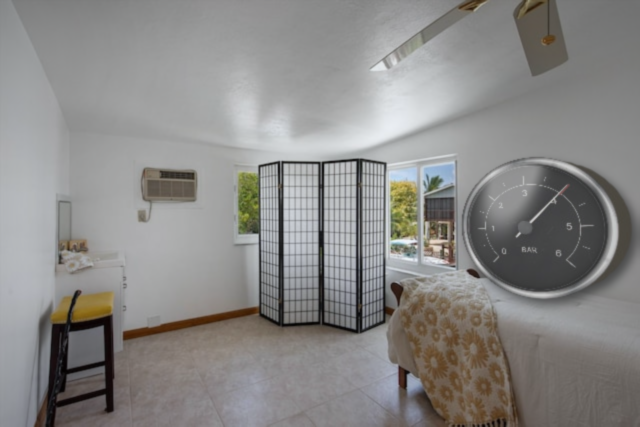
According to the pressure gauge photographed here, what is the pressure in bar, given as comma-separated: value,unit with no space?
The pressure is 4,bar
